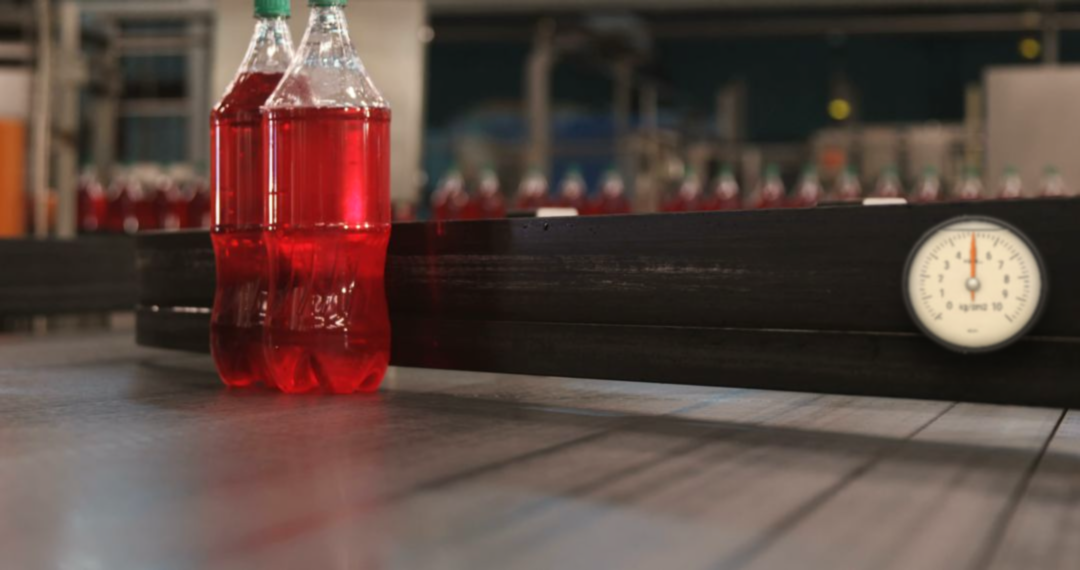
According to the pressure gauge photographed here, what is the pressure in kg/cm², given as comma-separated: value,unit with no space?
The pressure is 5,kg/cm²
